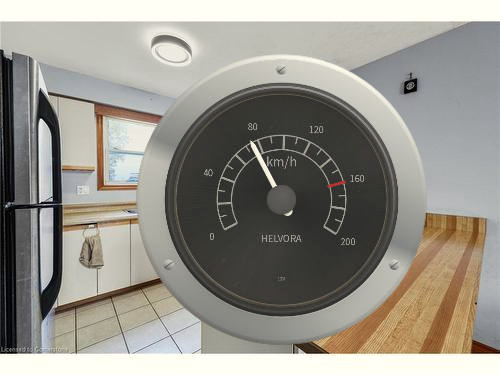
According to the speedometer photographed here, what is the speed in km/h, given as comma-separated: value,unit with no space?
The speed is 75,km/h
